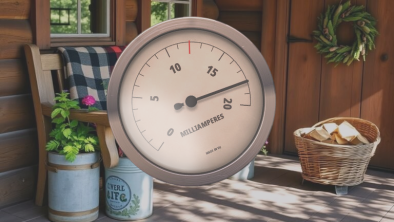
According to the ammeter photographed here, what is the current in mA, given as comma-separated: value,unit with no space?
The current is 18,mA
